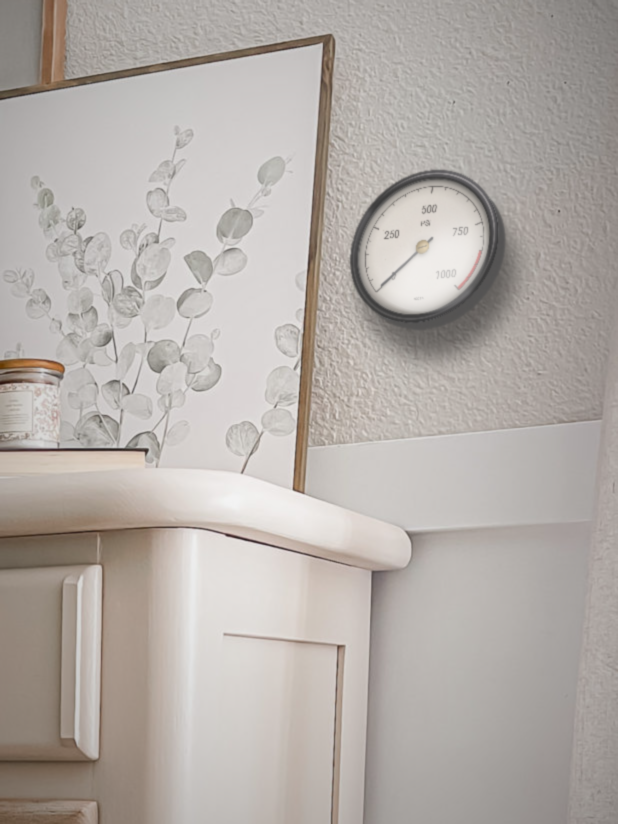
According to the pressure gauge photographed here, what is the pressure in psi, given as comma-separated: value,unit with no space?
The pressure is 0,psi
